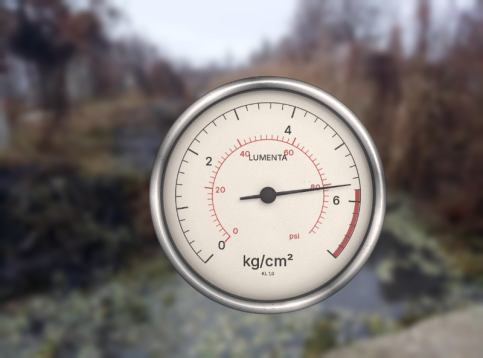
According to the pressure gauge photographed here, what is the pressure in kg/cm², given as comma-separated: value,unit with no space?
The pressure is 5.7,kg/cm²
